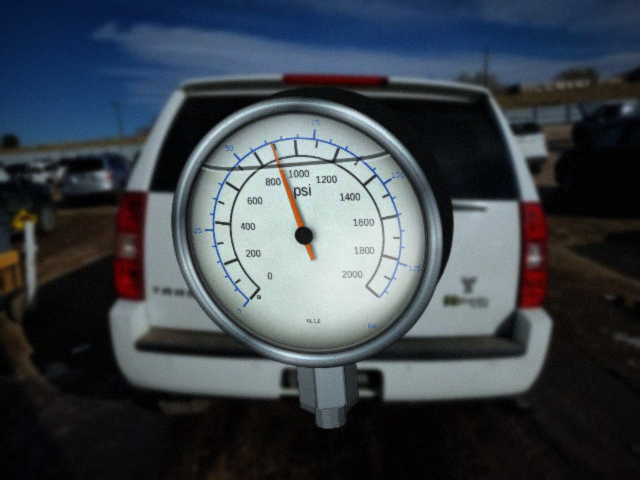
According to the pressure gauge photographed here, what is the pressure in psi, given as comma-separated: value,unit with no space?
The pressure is 900,psi
